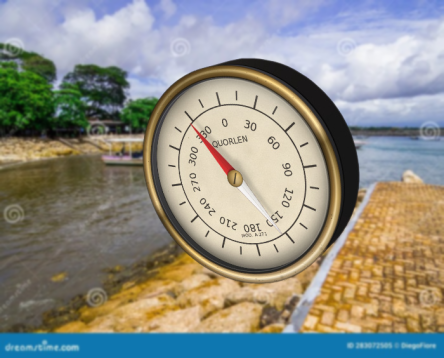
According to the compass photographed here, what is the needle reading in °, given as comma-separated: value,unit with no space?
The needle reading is 330,°
